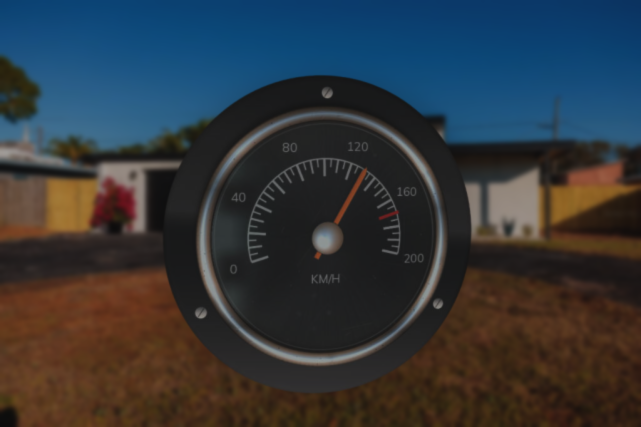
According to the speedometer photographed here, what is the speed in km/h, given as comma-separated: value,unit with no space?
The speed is 130,km/h
